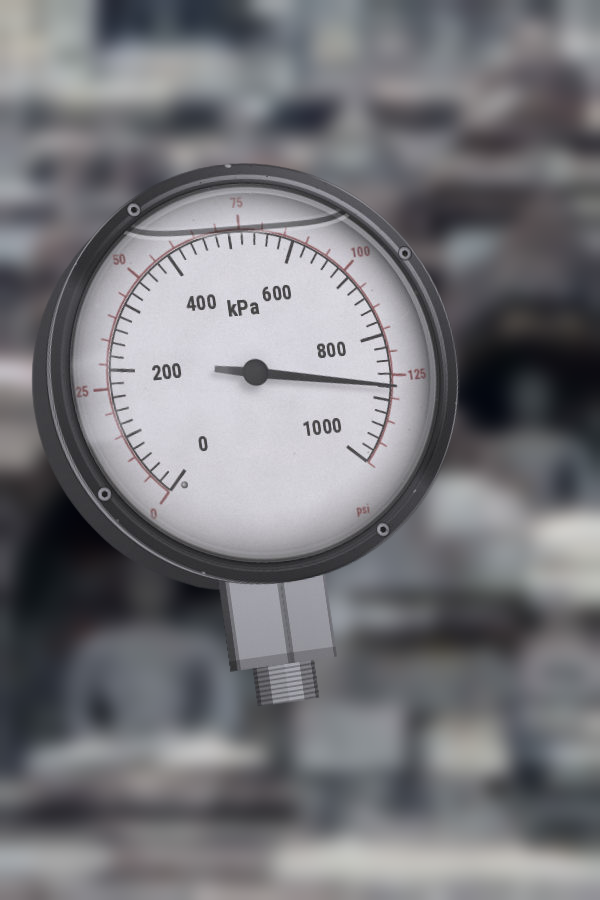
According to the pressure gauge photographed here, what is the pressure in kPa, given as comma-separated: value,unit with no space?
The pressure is 880,kPa
